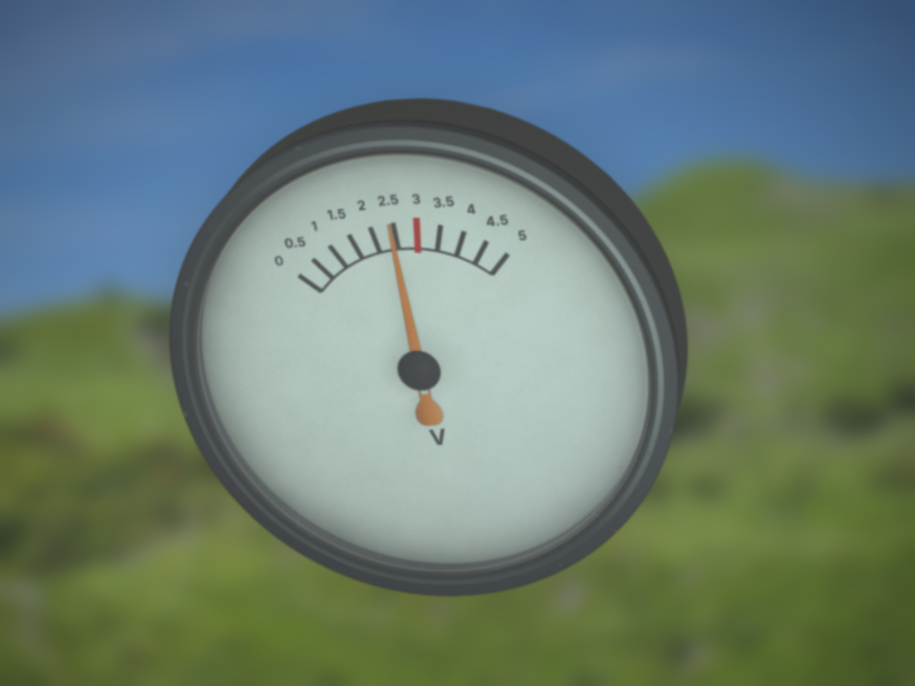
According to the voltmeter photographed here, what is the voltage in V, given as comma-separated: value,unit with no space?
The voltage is 2.5,V
